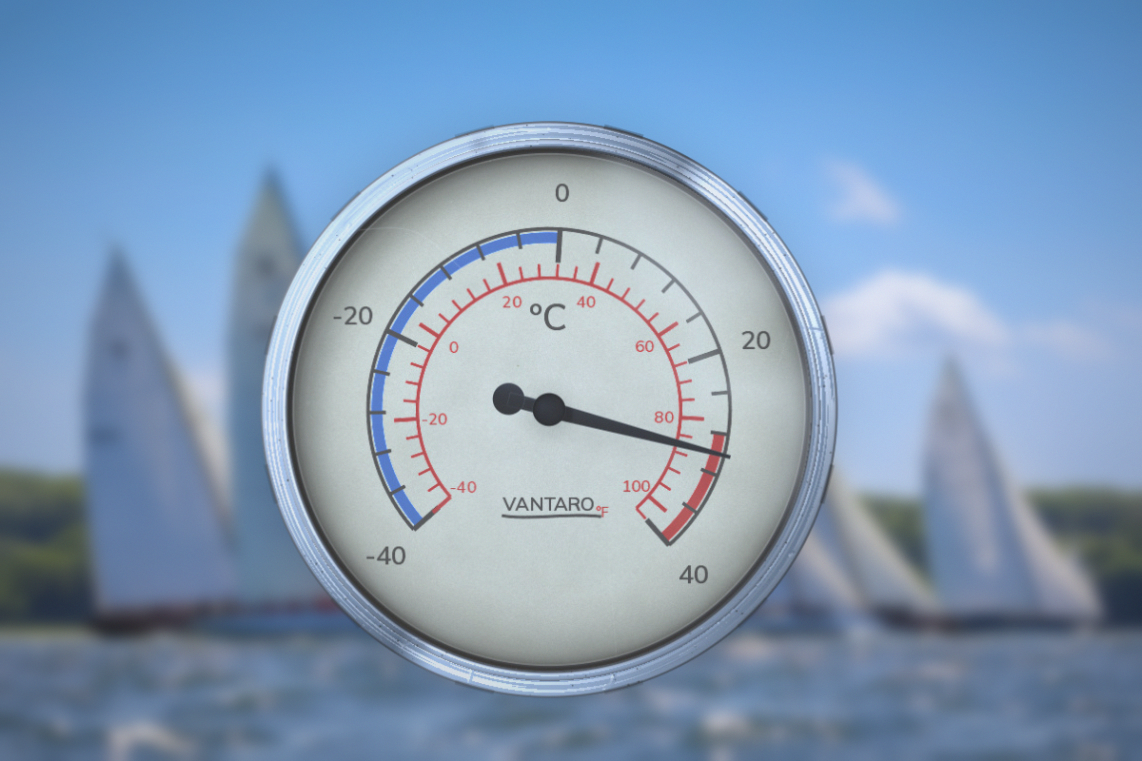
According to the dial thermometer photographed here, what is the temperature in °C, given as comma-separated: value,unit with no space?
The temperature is 30,°C
